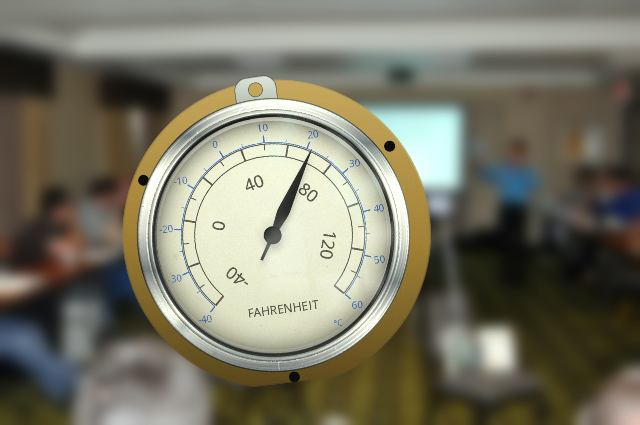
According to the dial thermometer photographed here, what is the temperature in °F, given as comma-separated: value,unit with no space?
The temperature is 70,°F
